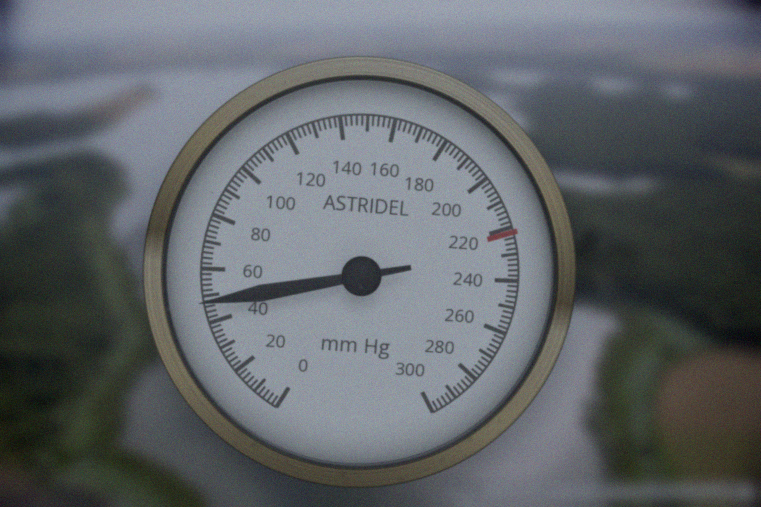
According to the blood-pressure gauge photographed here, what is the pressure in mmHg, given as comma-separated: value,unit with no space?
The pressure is 48,mmHg
